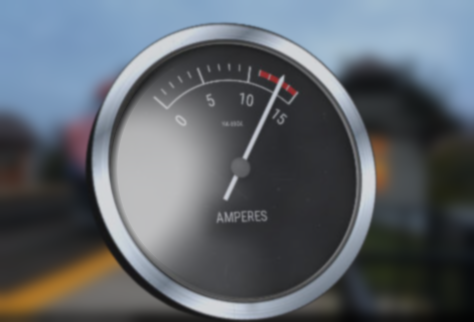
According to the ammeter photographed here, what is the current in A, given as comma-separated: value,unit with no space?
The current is 13,A
